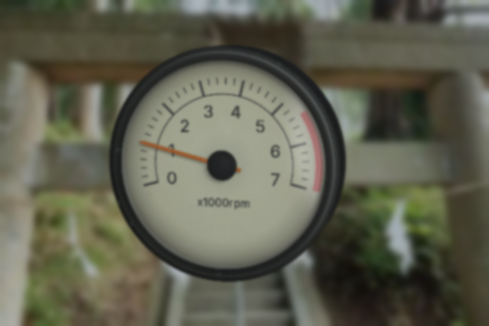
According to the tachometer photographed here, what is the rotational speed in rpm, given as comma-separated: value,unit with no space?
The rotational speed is 1000,rpm
